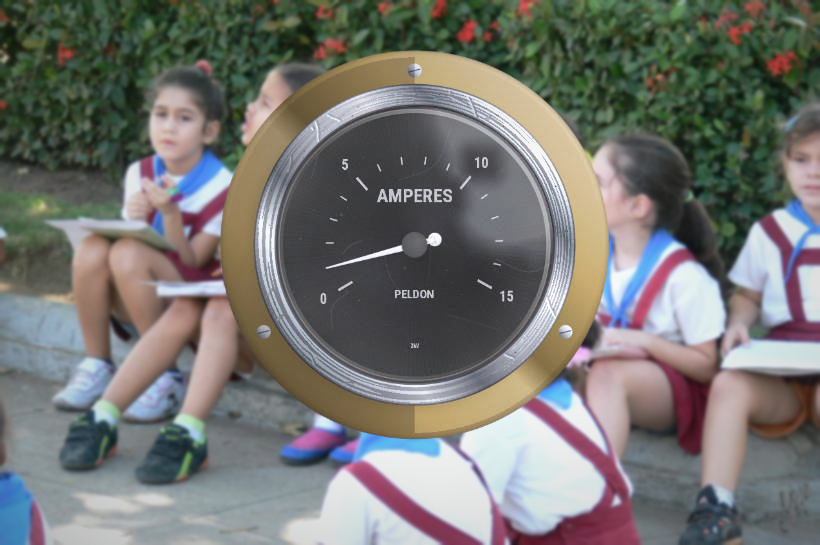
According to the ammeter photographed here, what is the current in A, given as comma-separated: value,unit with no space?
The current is 1,A
